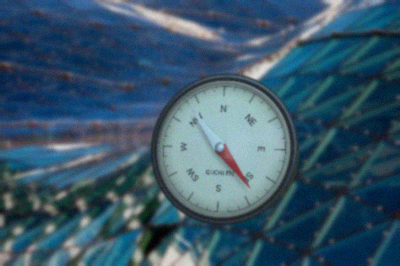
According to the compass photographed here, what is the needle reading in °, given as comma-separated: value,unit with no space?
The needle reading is 140,°
